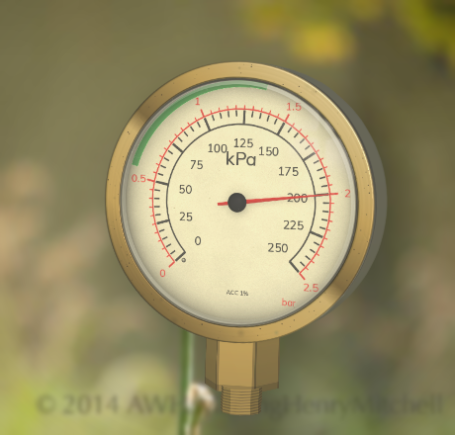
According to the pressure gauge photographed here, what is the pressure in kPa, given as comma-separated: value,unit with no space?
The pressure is 200,kPa
